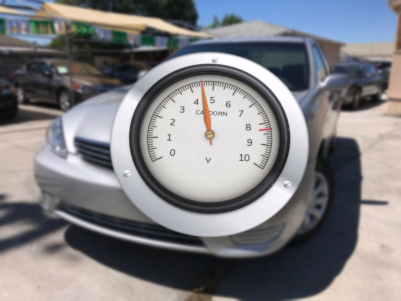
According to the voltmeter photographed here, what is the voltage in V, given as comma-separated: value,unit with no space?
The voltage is 4.5,V
